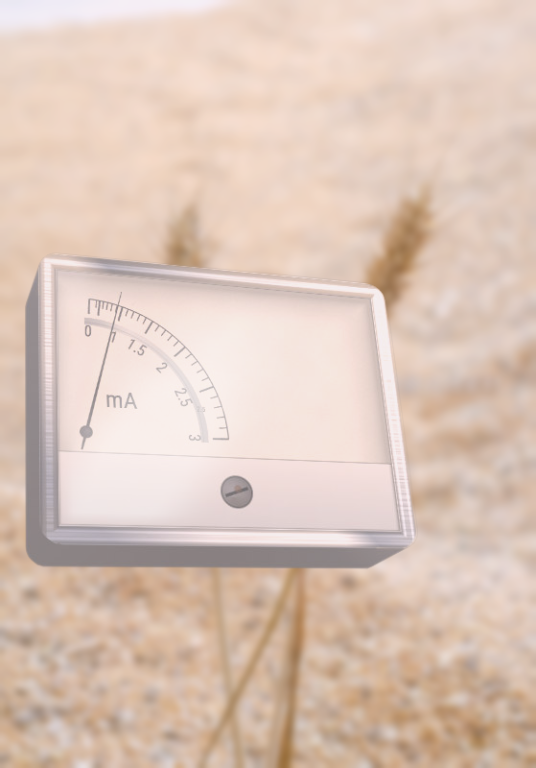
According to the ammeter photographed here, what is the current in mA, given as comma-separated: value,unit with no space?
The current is 0.9,mA
